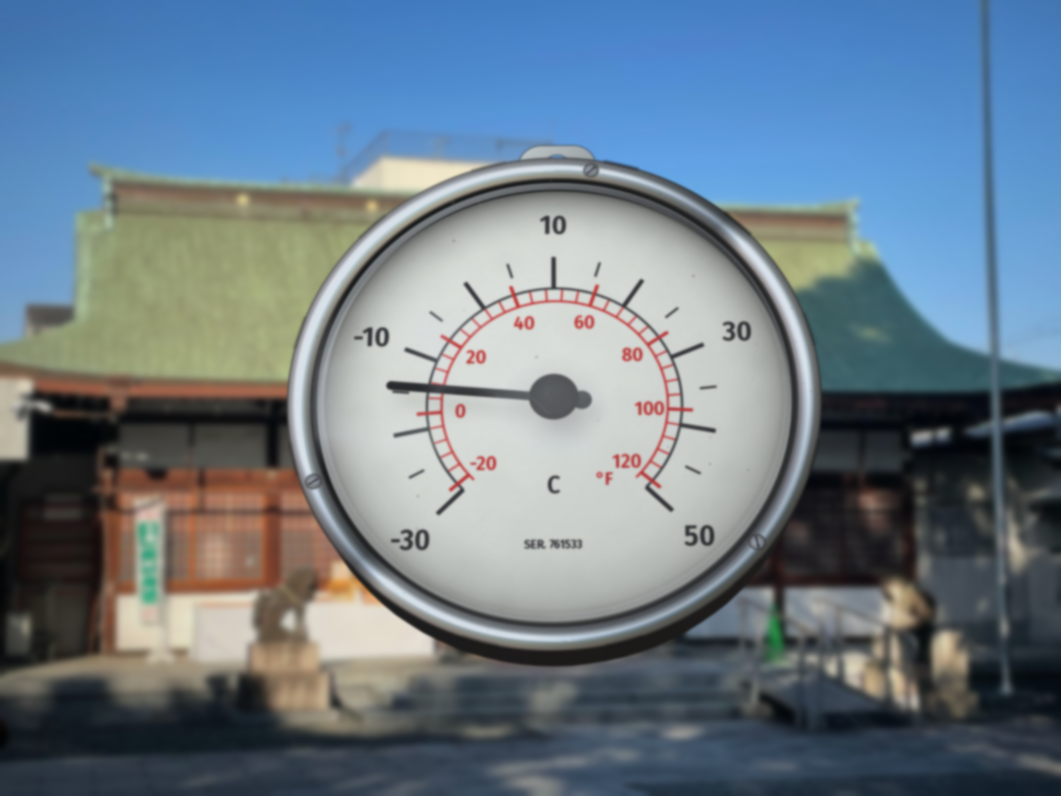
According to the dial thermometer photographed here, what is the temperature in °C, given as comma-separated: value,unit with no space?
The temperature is -15,°C
